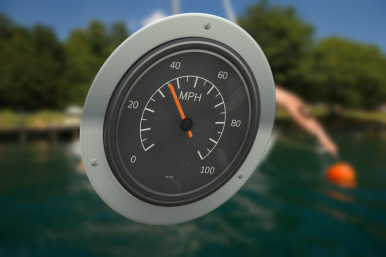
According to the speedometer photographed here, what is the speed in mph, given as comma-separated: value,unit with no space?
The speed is 35,mph
